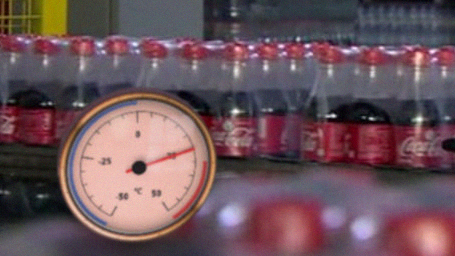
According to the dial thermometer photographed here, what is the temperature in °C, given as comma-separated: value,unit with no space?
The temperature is 25,°C
